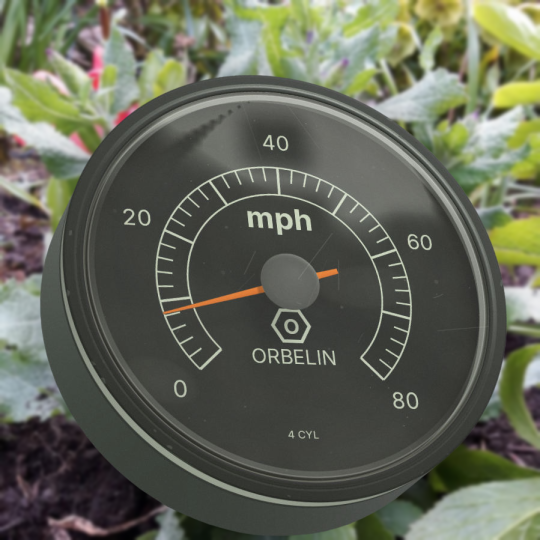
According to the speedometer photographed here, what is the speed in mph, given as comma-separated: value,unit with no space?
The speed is 8,mph
